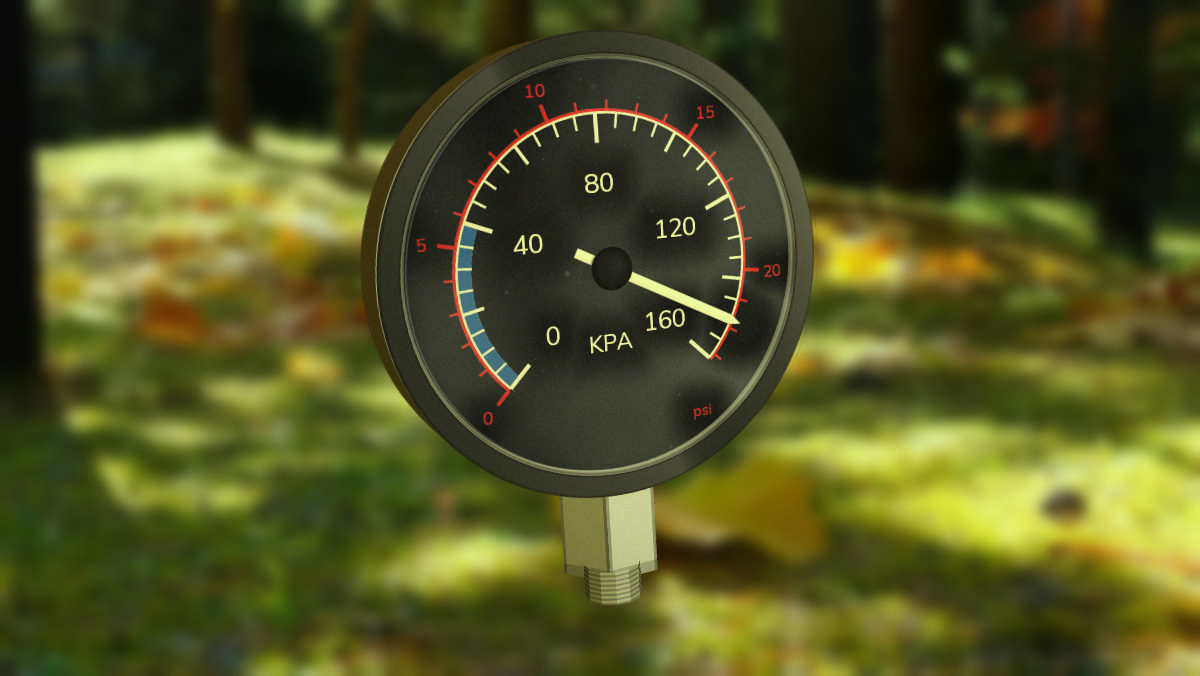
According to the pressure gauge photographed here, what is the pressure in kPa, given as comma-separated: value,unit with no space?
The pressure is 150,kPa
